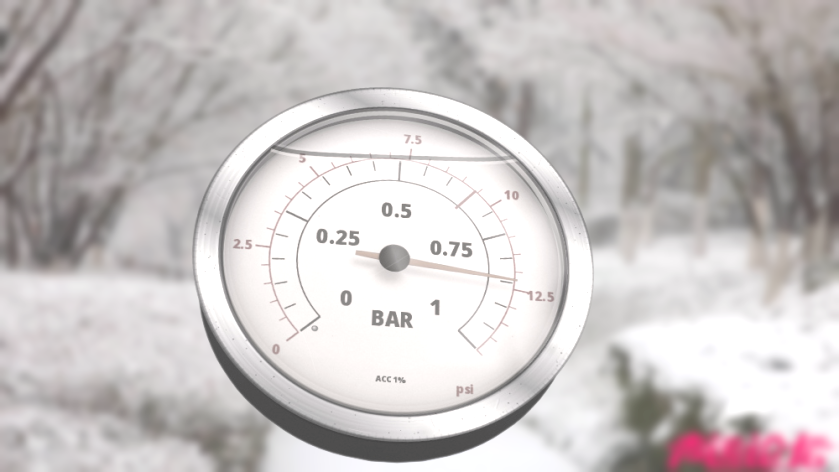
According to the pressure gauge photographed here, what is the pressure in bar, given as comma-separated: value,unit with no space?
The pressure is 0.85,bar
